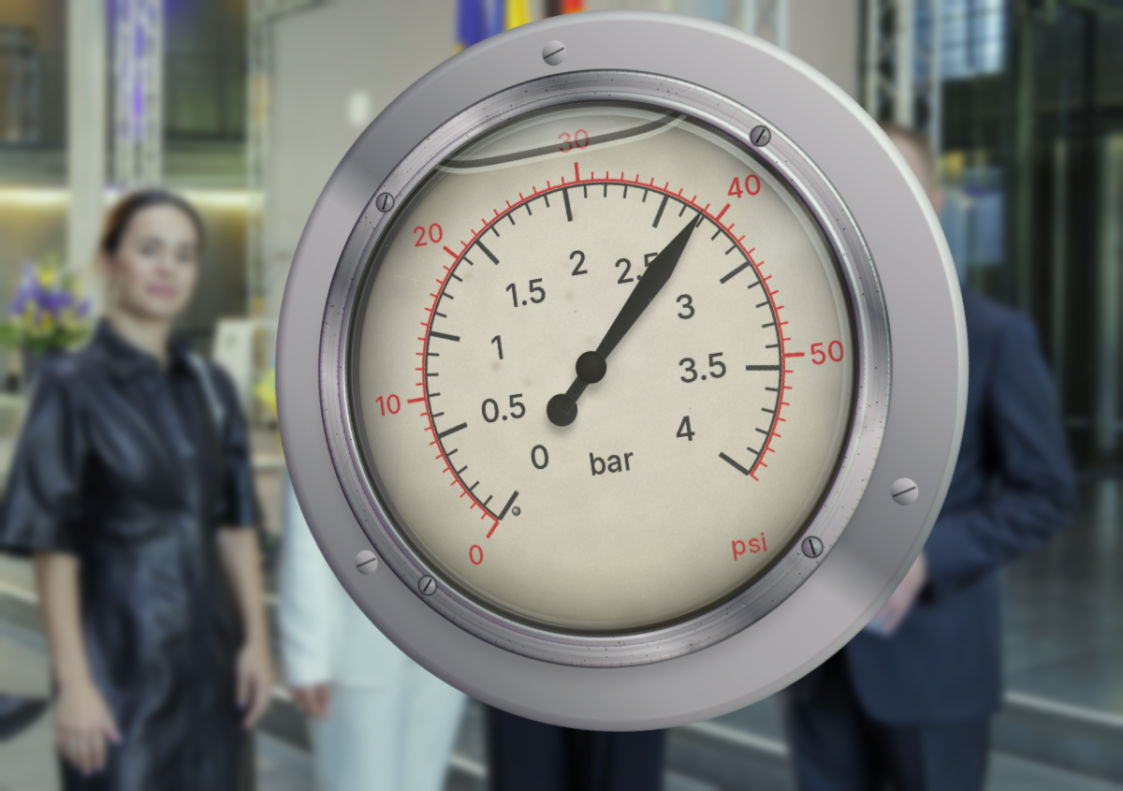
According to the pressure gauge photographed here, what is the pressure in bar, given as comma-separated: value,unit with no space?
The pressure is 2.7,bar
